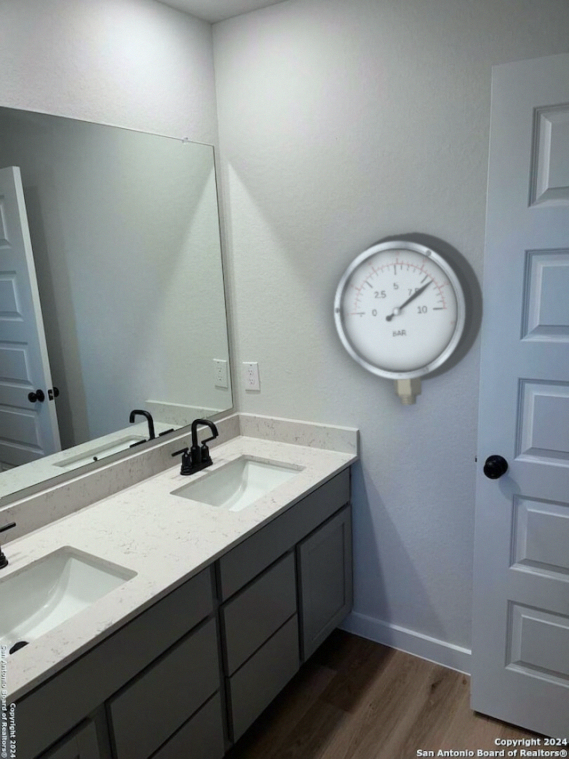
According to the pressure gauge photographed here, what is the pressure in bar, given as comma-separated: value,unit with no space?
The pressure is 8,bar
